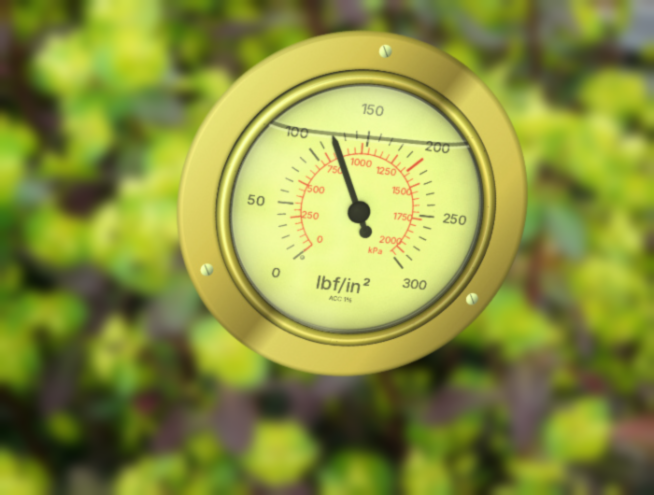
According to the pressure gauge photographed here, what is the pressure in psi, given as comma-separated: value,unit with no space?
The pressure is 120,psi
